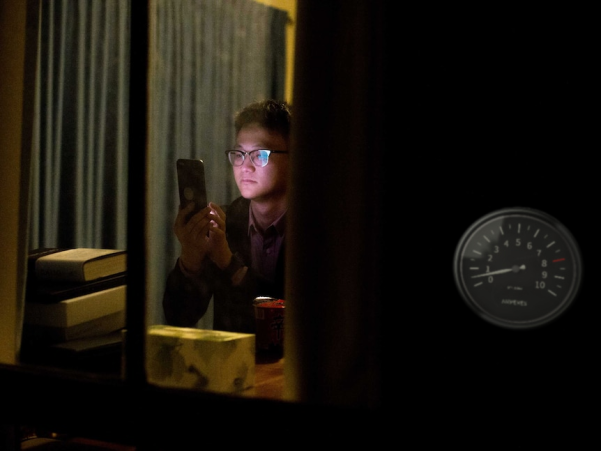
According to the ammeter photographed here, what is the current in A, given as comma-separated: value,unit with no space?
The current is 0.5,A
